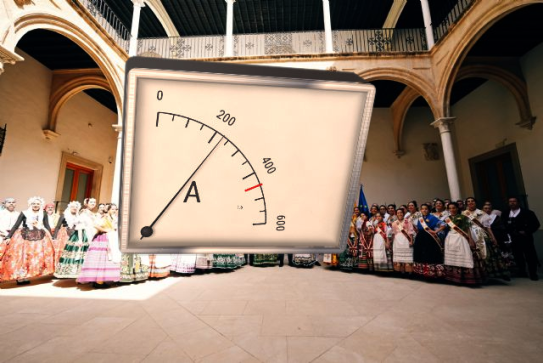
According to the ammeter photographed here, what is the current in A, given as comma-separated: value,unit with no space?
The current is 225,A
